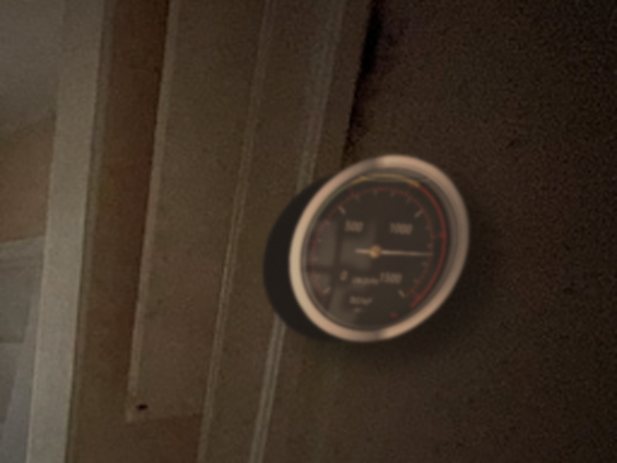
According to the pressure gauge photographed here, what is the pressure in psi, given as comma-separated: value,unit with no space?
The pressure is 1250,psi
